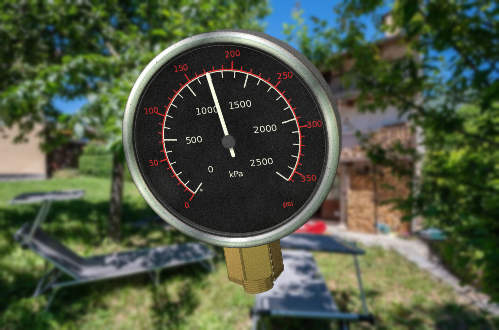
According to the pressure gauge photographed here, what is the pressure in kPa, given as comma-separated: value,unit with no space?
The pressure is 1200,kPa
